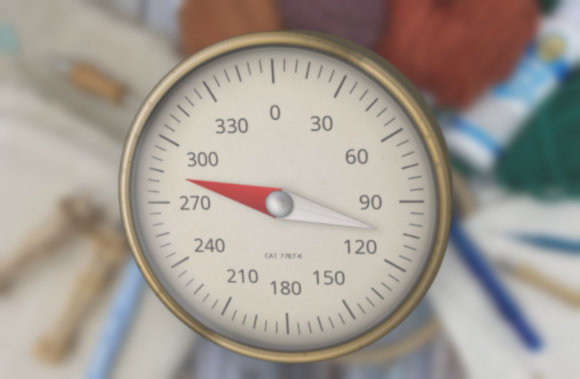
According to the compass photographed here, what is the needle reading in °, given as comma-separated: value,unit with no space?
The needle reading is 285,°
